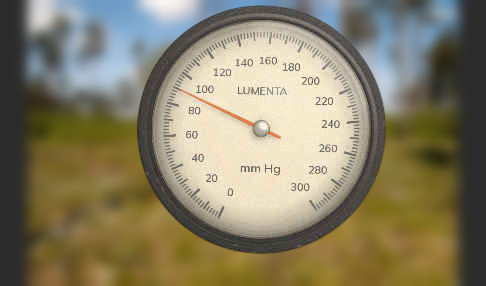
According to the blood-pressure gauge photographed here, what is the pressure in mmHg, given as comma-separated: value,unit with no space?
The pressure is 90,mmHg
